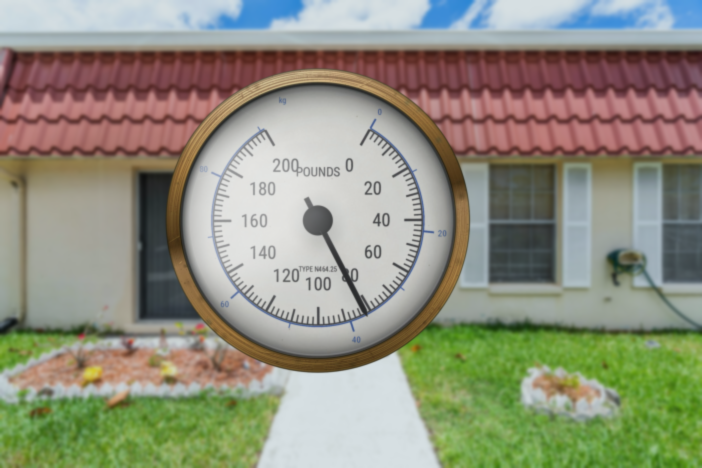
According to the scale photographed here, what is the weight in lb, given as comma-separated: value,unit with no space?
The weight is 82,lb
